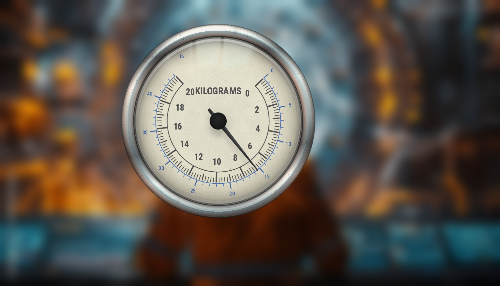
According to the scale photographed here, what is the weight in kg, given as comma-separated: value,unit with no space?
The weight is 7,kg
